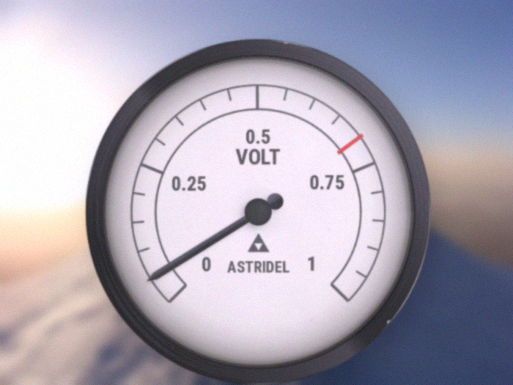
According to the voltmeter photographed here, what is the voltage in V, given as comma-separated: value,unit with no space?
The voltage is 0.05,V
